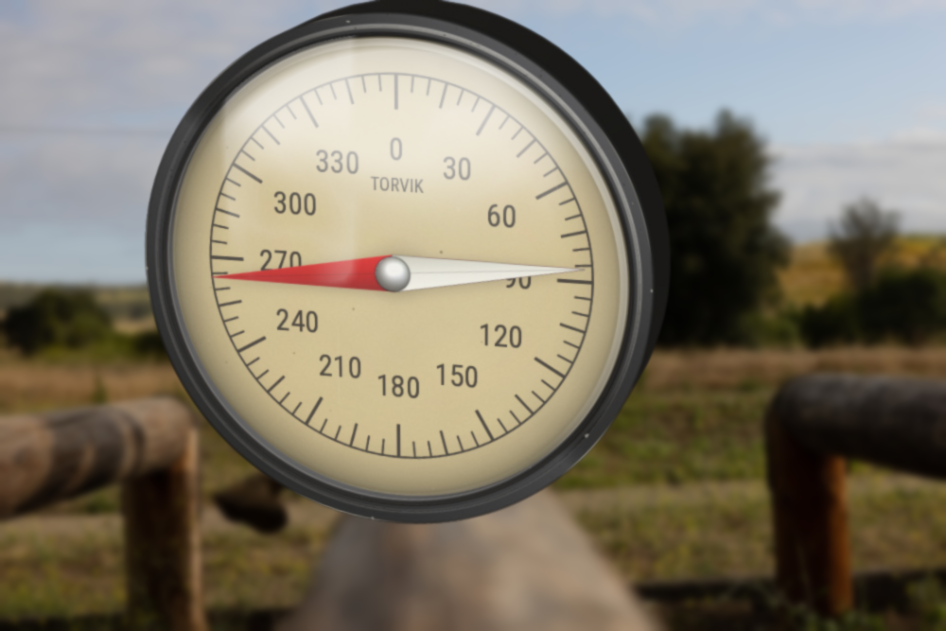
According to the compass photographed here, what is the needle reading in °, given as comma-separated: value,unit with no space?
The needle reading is 265,°
